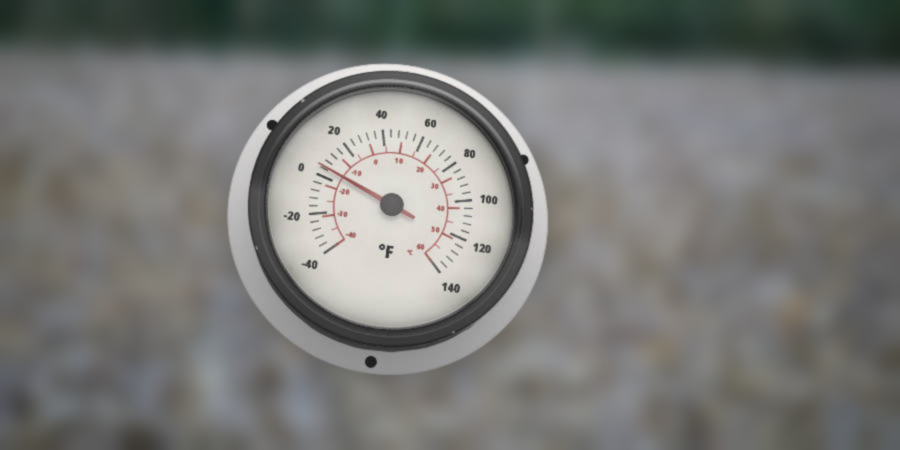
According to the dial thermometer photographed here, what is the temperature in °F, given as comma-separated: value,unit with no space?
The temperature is 4,°F
